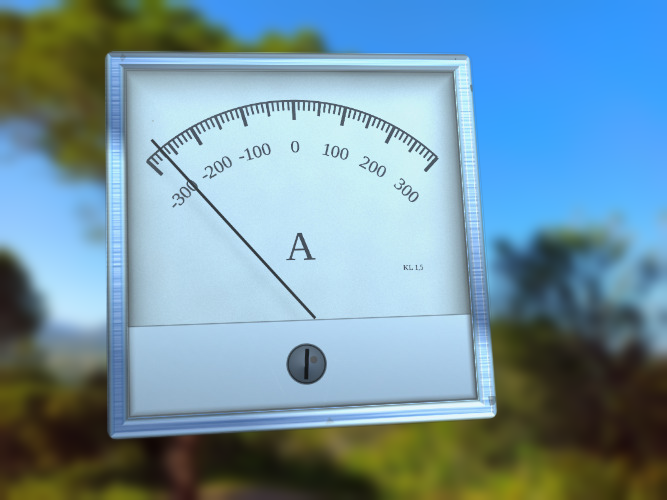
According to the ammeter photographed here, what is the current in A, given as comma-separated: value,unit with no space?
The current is -270,A
